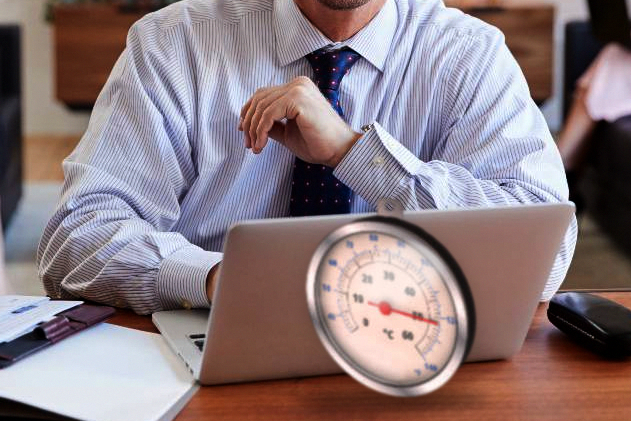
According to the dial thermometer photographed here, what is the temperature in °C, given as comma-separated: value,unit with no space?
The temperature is 50,°C
